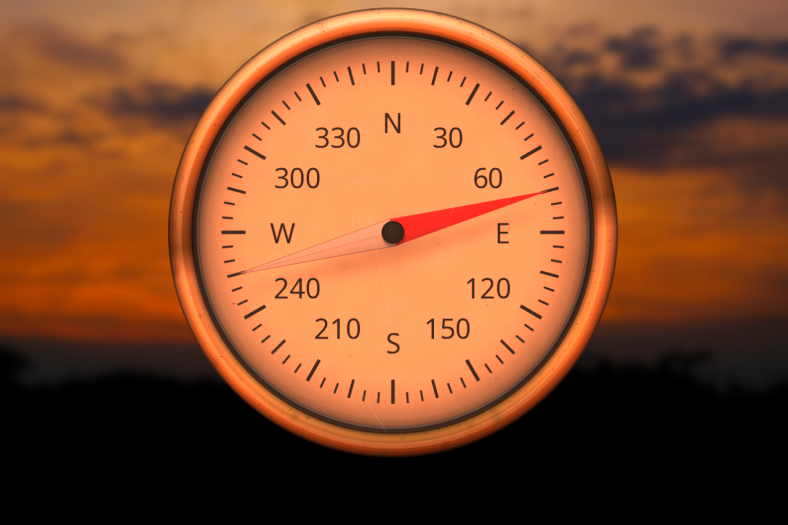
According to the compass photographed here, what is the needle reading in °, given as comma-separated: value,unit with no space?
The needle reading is 75,°
